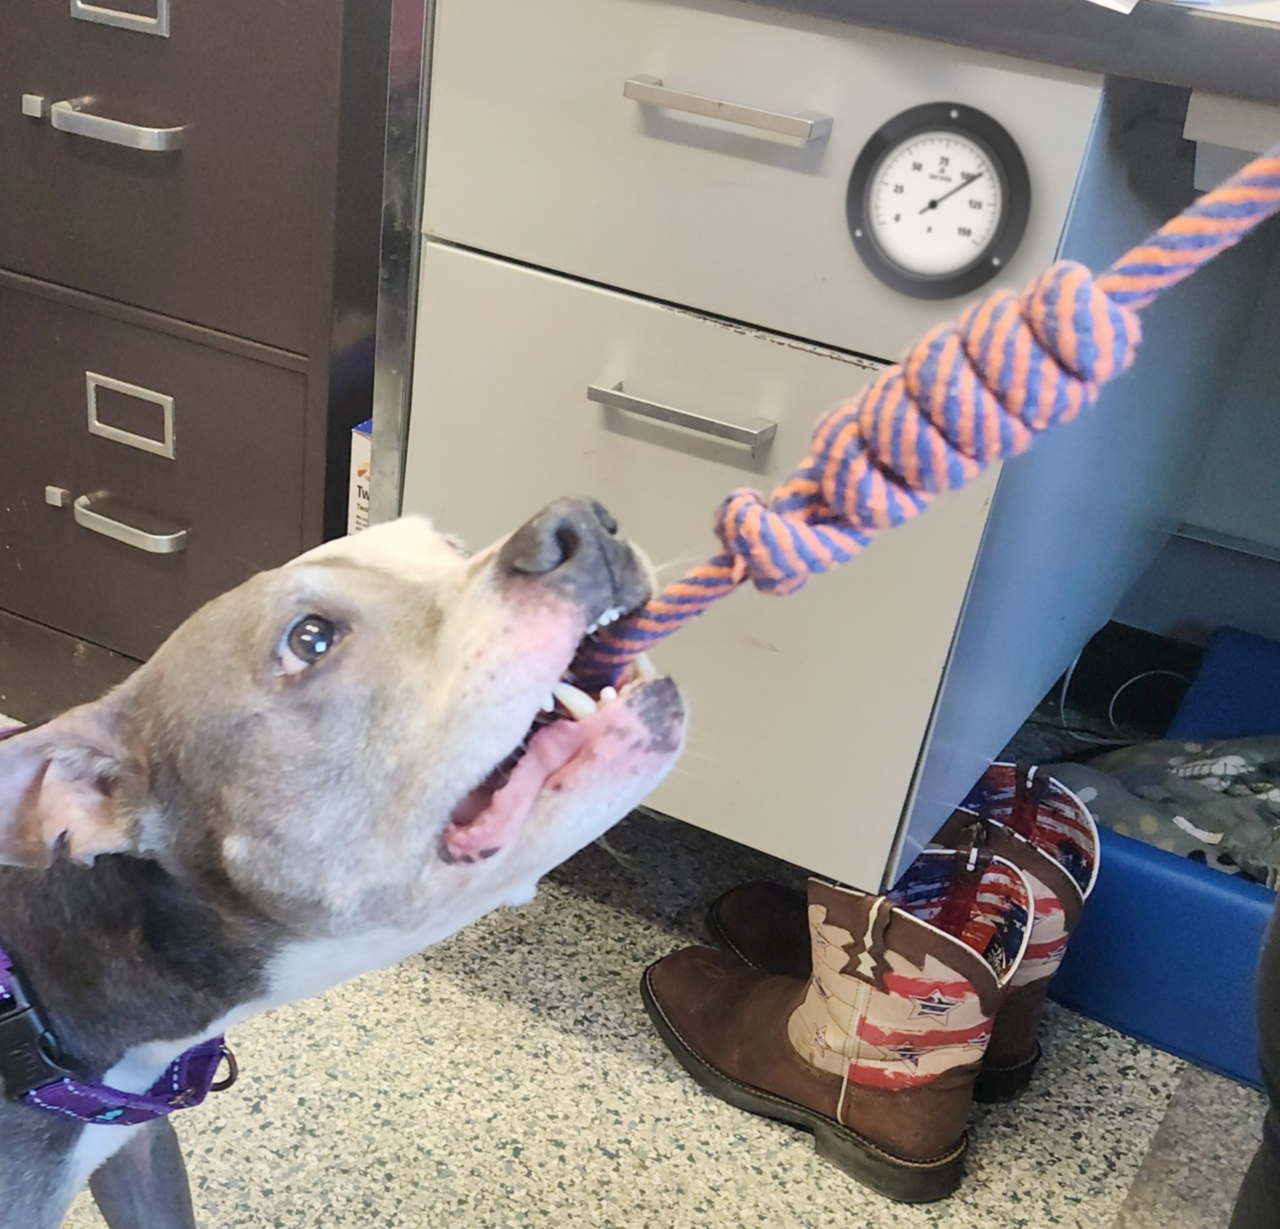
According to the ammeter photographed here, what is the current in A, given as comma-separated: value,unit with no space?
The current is 105,A
